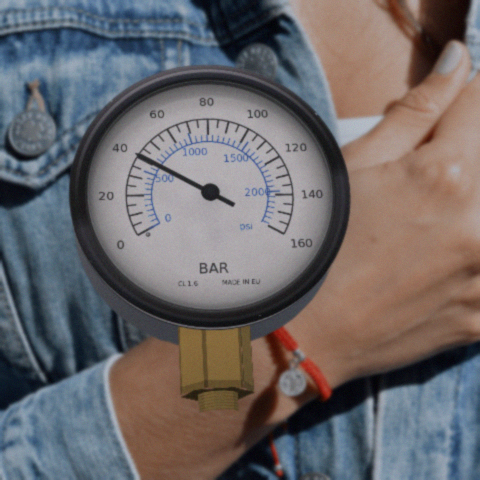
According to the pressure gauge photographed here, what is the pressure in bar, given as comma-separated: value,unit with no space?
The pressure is 40,bar
